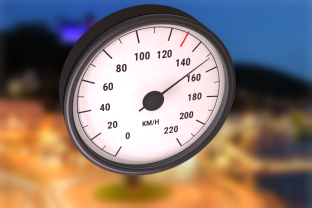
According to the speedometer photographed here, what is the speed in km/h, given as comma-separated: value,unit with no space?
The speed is 150,km/h
